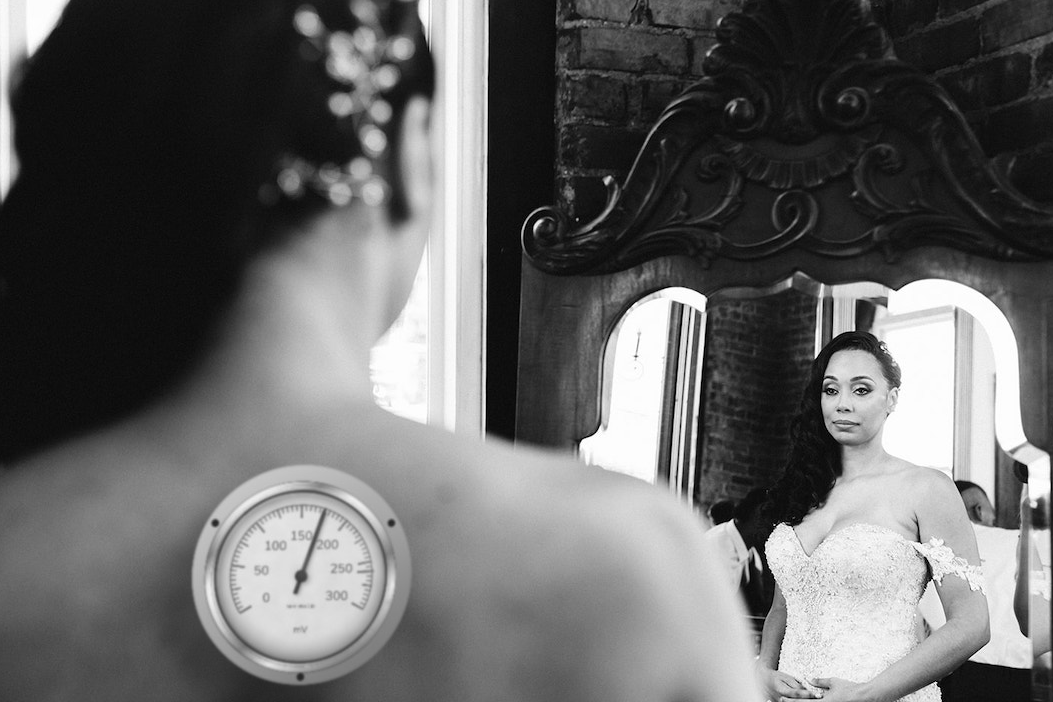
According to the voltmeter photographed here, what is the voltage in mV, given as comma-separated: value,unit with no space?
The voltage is 175,mV
